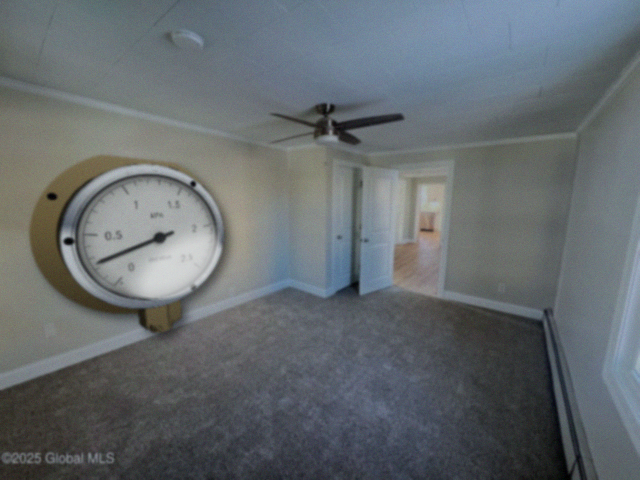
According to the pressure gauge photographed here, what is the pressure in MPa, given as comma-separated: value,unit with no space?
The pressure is 0.25,MPa
